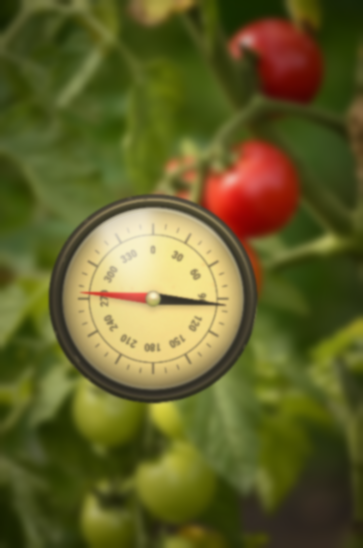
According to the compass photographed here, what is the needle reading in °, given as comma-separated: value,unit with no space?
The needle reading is 275,°
